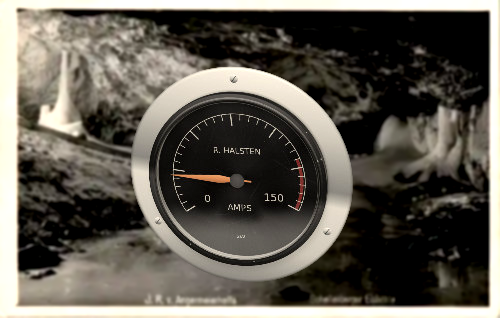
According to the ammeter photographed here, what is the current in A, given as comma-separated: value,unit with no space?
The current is 22.5,A
